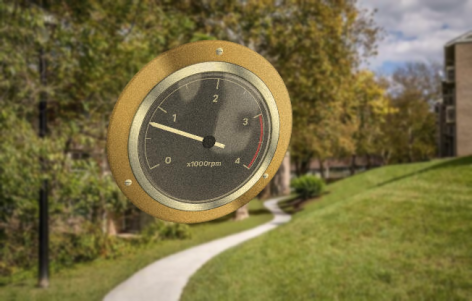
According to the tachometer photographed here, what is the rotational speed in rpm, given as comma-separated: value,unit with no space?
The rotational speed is 750,rpm
